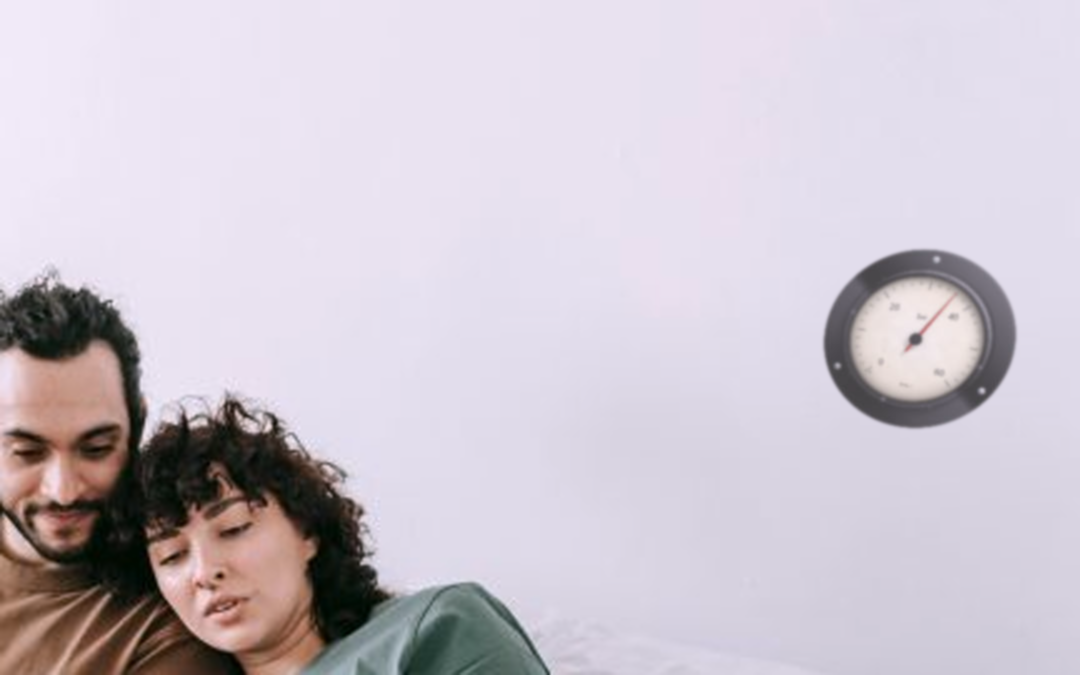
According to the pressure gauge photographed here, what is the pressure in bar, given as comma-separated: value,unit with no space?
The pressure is 36,bar
